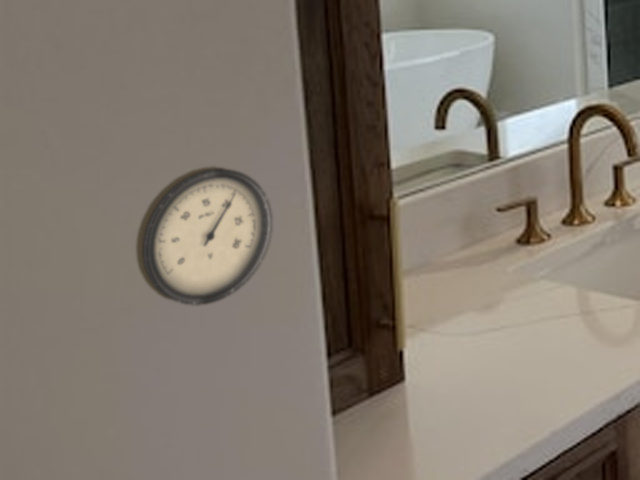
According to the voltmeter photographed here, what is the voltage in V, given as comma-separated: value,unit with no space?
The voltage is 20,V
